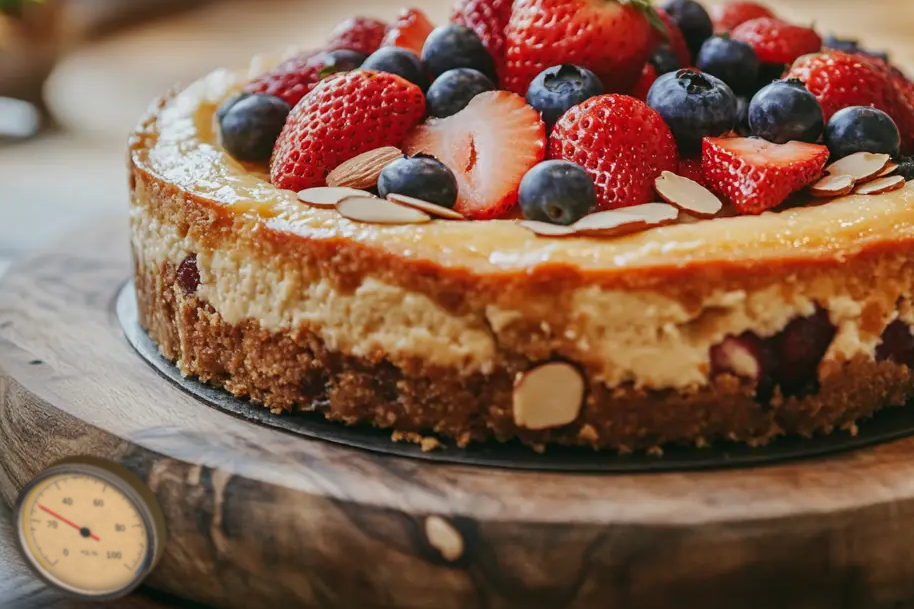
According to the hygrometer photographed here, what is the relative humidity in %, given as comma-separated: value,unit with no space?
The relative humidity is 28,%
